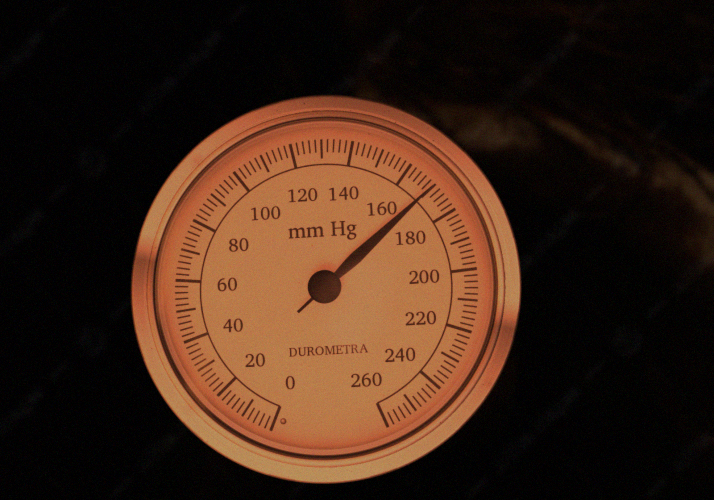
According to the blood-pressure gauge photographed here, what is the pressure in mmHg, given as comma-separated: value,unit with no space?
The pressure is 170,mmHg
